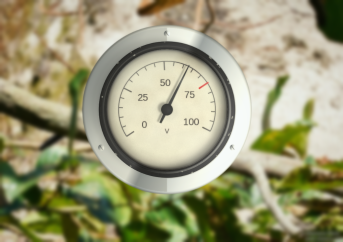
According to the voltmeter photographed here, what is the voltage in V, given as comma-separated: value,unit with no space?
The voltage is 62.5,V
